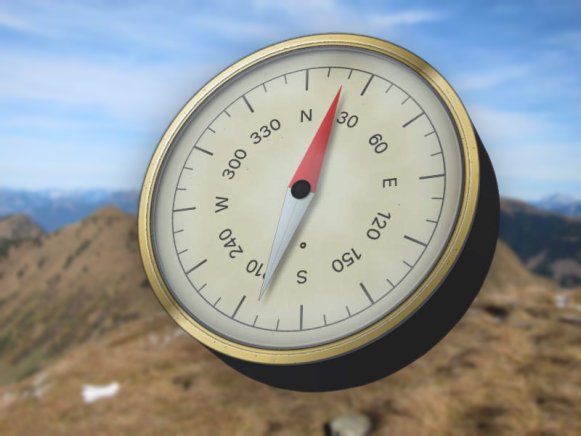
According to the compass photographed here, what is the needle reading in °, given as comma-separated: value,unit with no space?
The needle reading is 20,°
